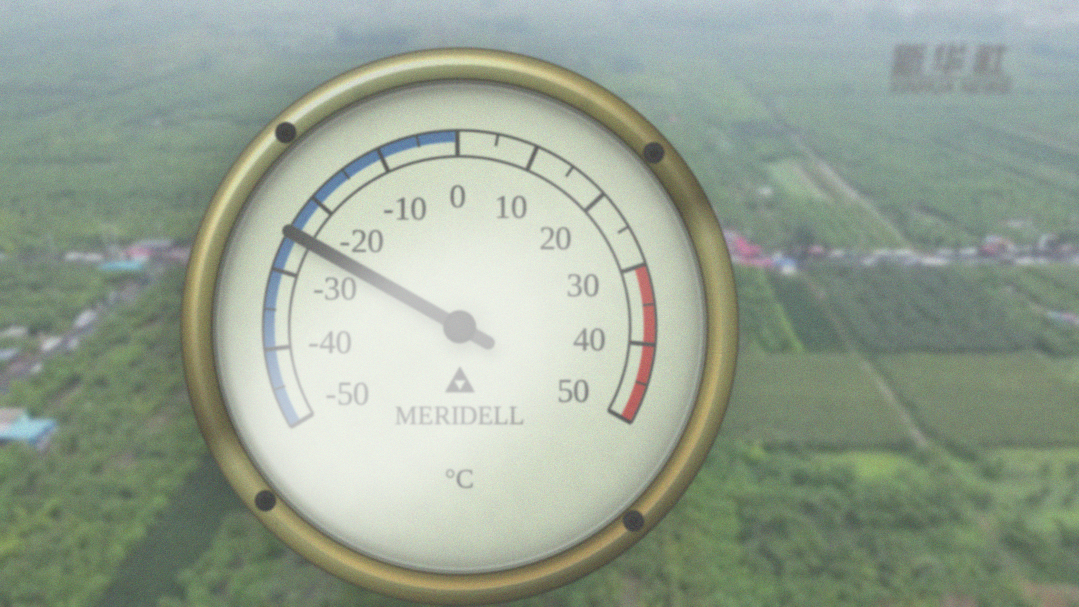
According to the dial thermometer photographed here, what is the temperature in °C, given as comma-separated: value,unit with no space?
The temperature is -25,°C
